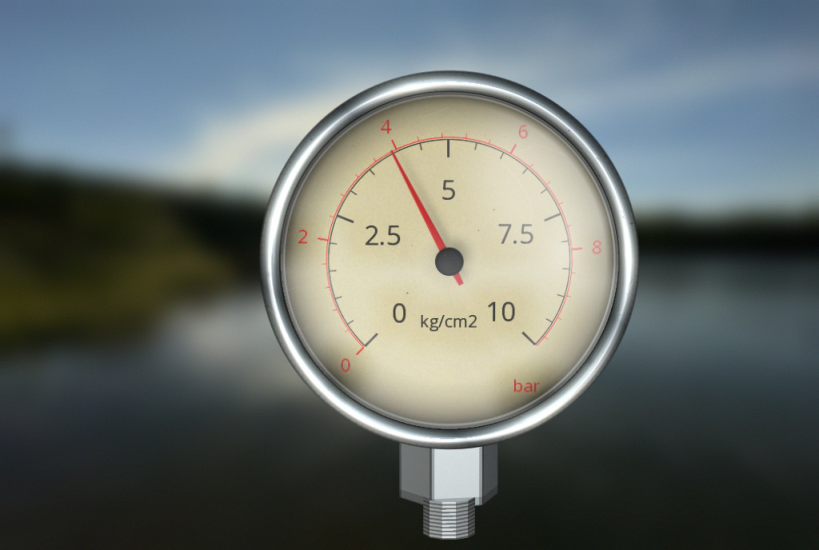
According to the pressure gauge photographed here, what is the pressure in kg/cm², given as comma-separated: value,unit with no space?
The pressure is 4,kg/cm²
